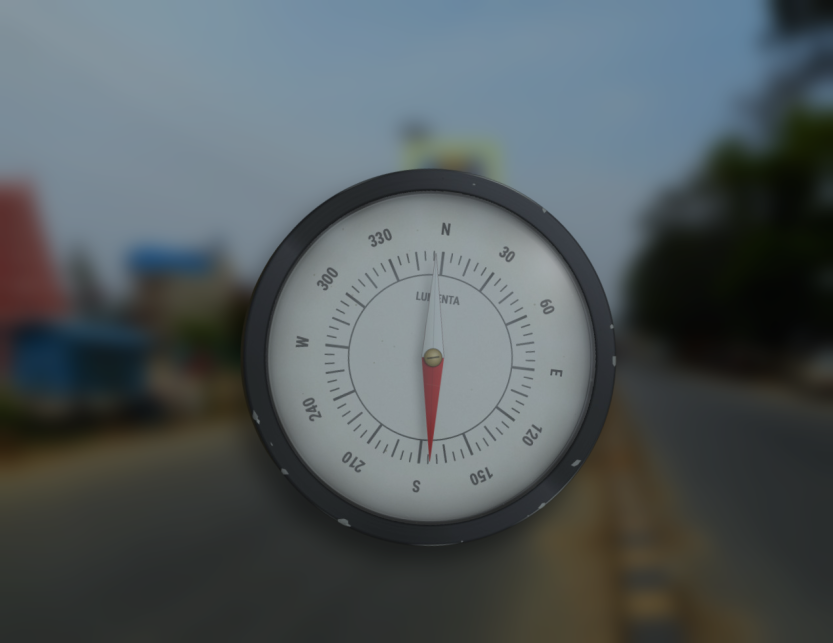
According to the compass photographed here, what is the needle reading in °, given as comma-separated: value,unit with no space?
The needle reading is 175,°
